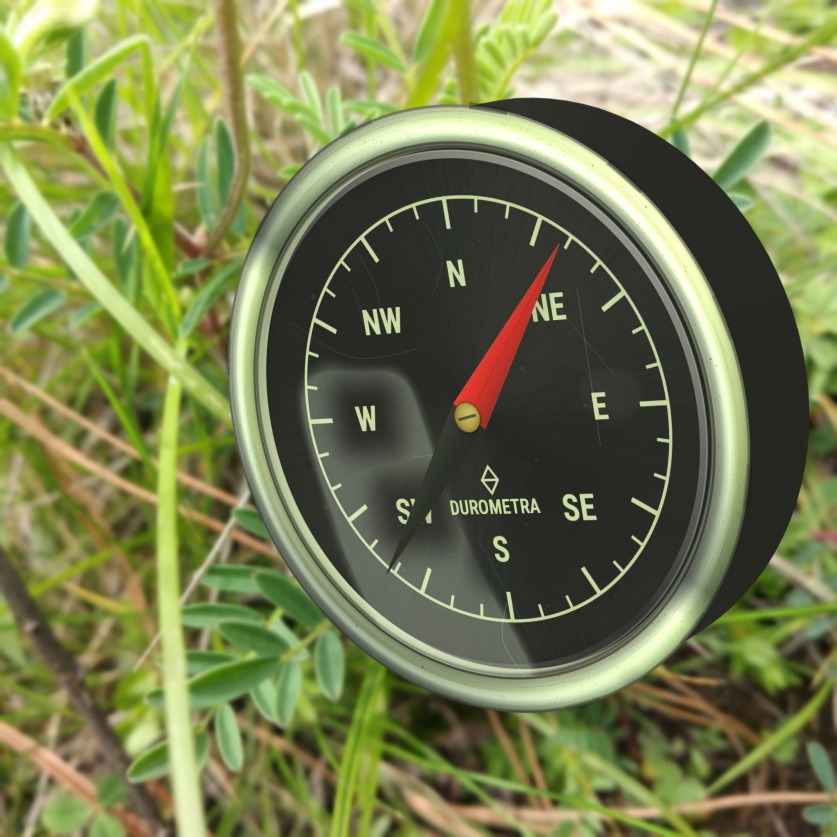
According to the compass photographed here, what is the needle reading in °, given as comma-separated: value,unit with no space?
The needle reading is 40,°
